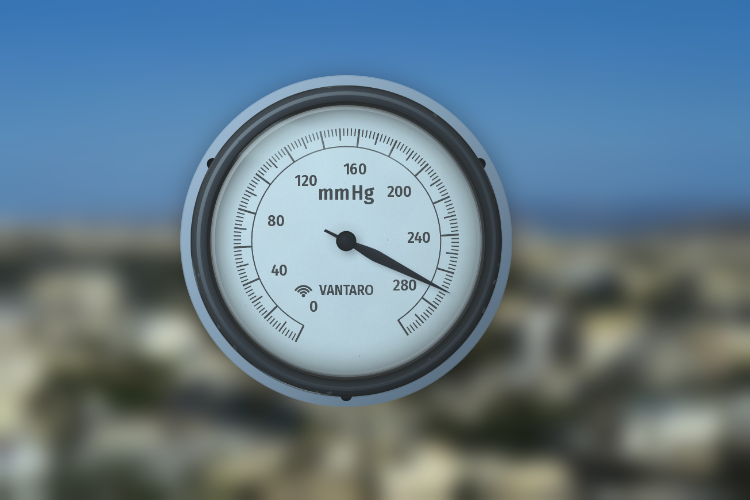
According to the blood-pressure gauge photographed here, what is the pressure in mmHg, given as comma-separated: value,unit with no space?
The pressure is 270,mmHg
